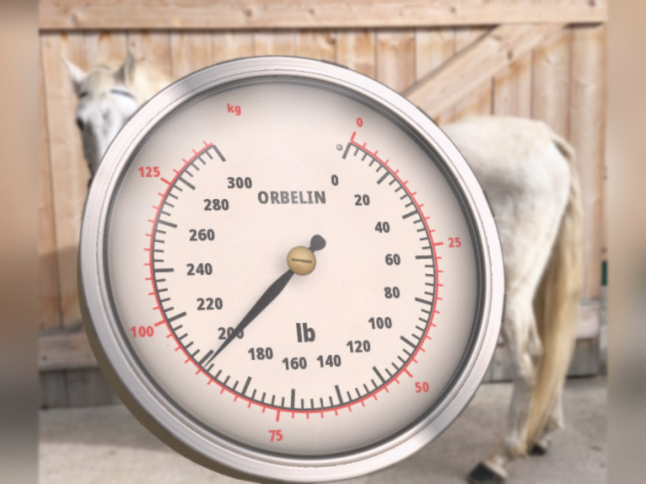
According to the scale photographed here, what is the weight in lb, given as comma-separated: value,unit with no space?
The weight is 198,lb
